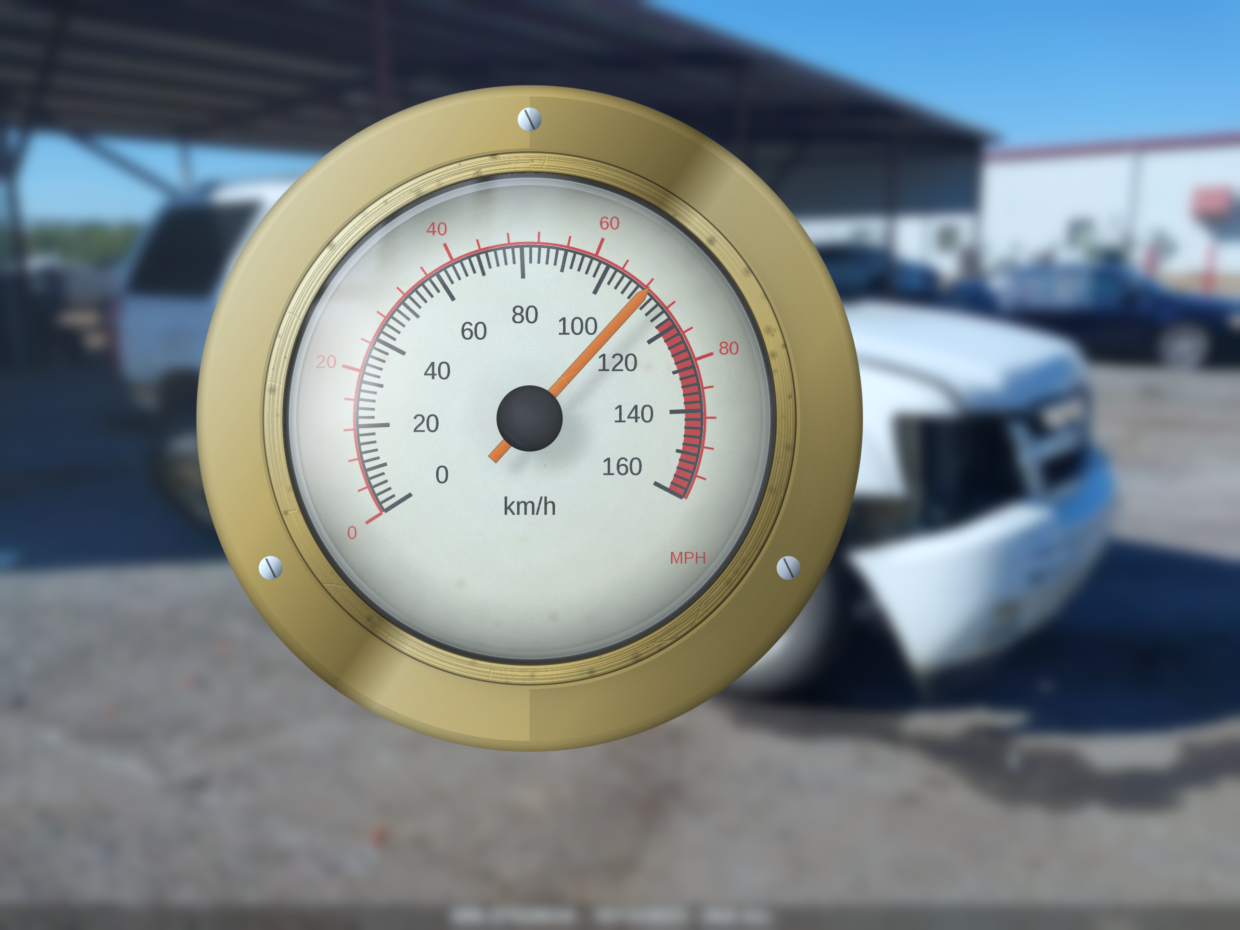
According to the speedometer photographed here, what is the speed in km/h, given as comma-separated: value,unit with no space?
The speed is 110,km/h
